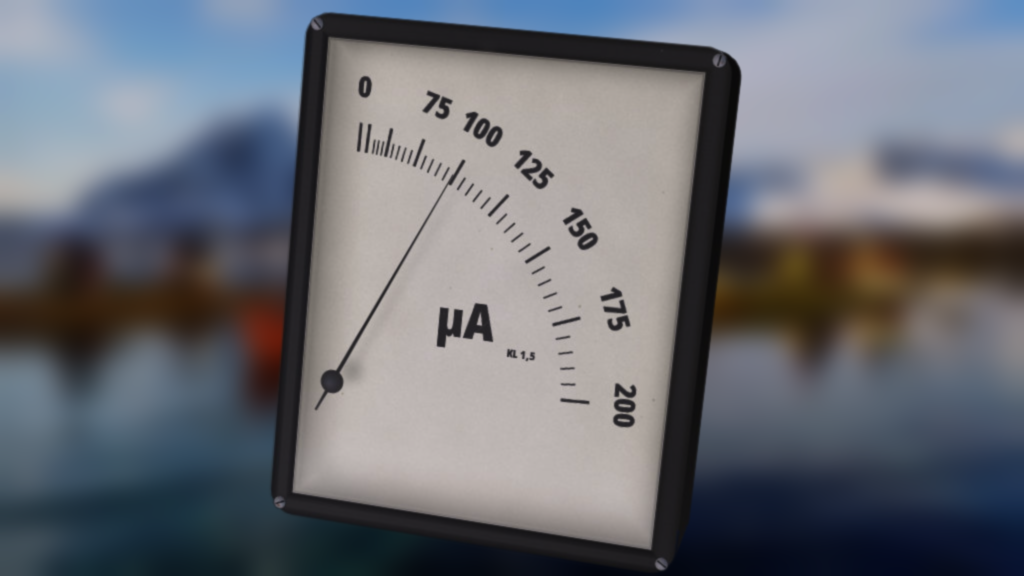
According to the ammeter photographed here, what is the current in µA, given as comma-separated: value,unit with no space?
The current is 100,µA
